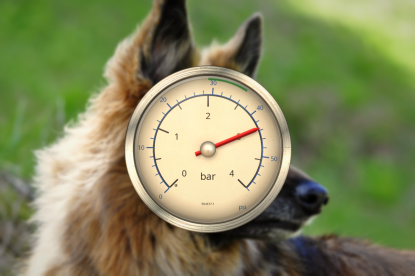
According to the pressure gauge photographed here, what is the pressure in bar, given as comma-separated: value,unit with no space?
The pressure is 3,bar
